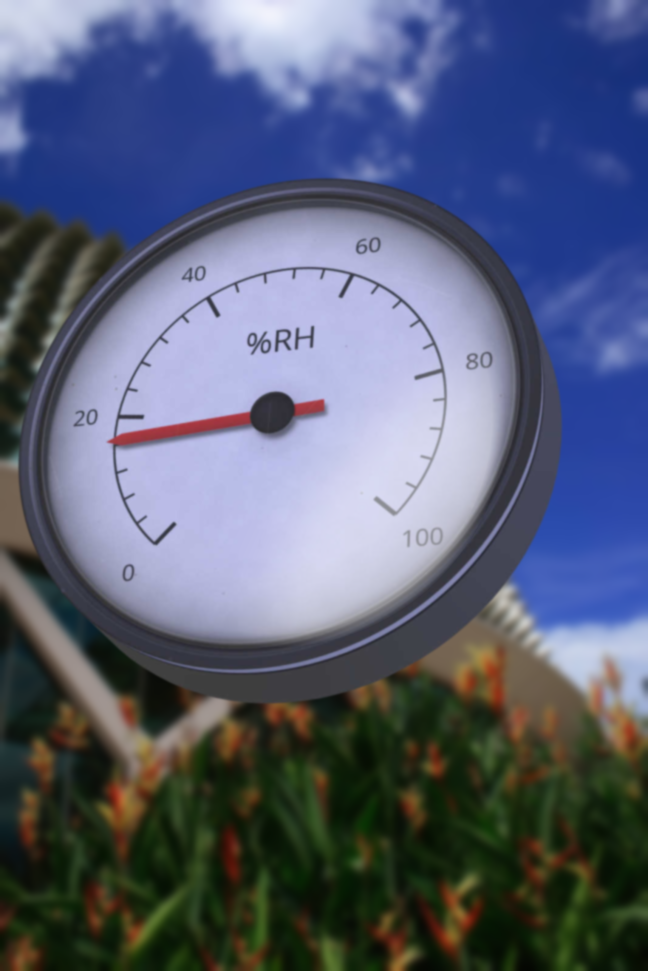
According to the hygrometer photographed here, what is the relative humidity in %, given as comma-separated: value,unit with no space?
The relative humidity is 16,%
